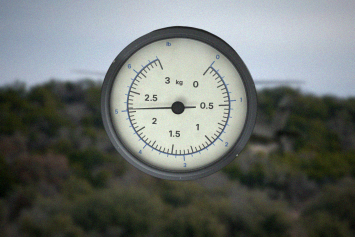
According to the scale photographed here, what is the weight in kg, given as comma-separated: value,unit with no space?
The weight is 2.3,kg
